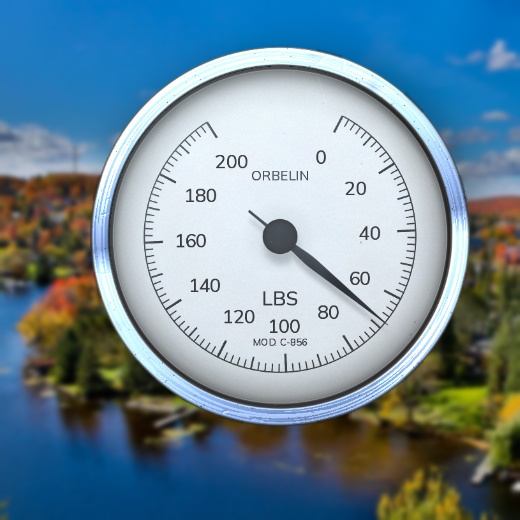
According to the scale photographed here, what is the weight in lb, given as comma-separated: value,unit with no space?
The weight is 68,lb
